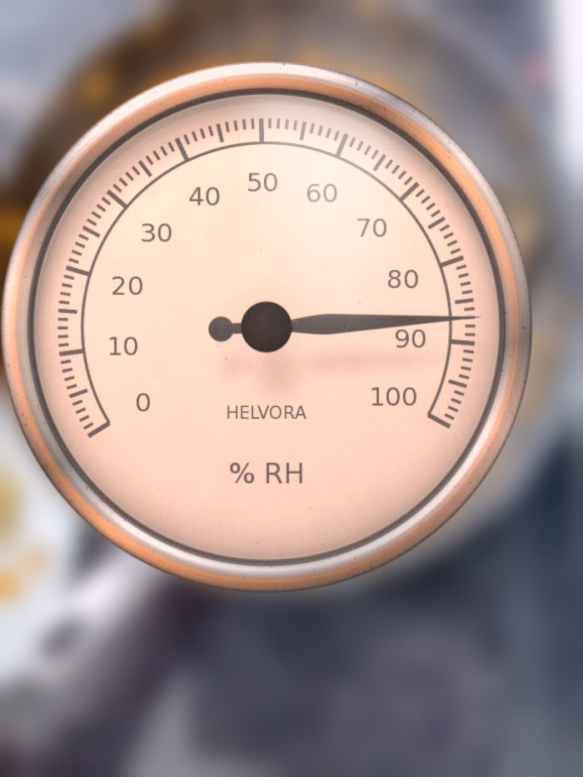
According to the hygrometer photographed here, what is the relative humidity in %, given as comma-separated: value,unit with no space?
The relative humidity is 87,%
